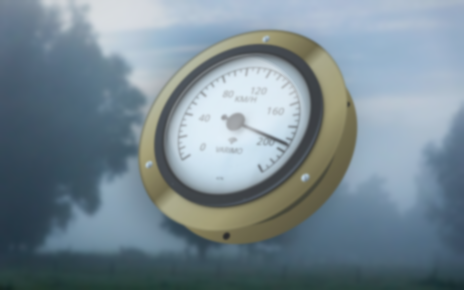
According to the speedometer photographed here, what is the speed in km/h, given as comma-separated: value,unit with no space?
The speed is 195,km/h
